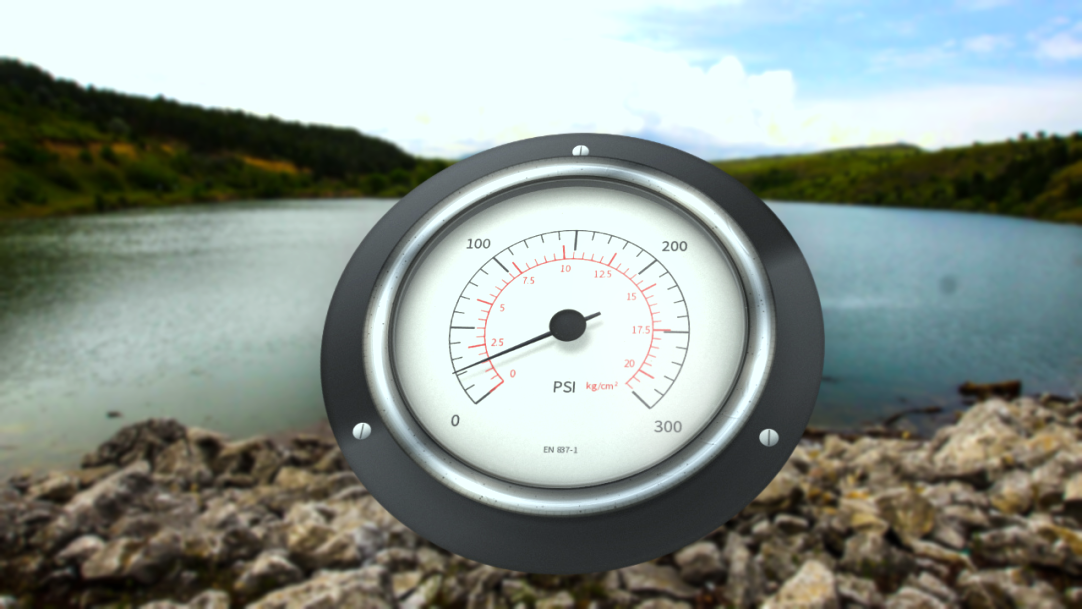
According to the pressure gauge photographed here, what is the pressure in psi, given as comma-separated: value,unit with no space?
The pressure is 20,psi
